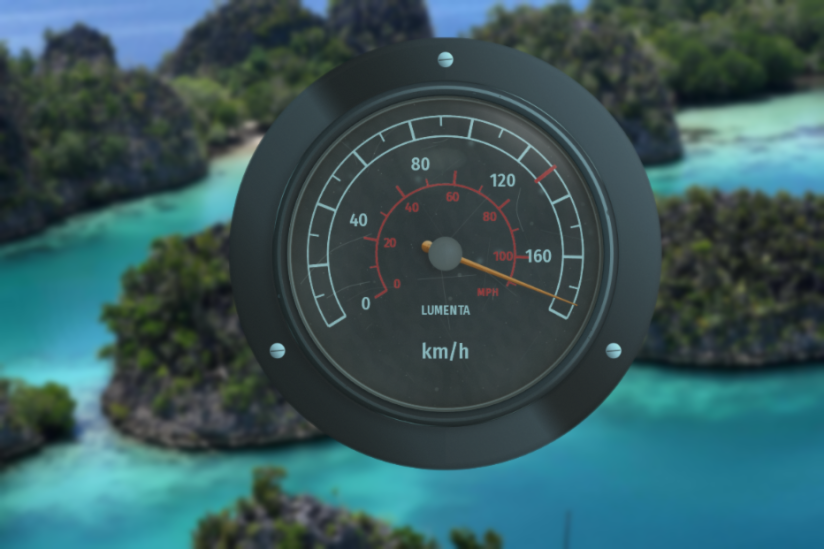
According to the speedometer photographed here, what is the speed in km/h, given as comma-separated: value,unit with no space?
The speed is 175,km/h
